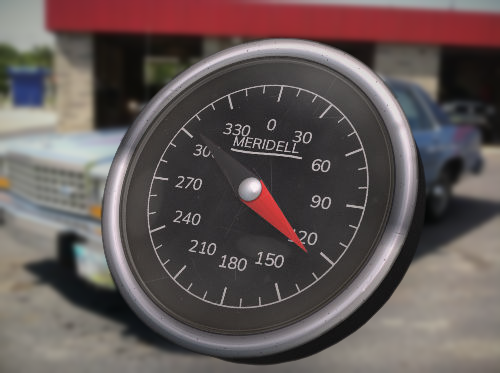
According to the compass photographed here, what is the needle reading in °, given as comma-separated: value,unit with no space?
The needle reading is 125,°
